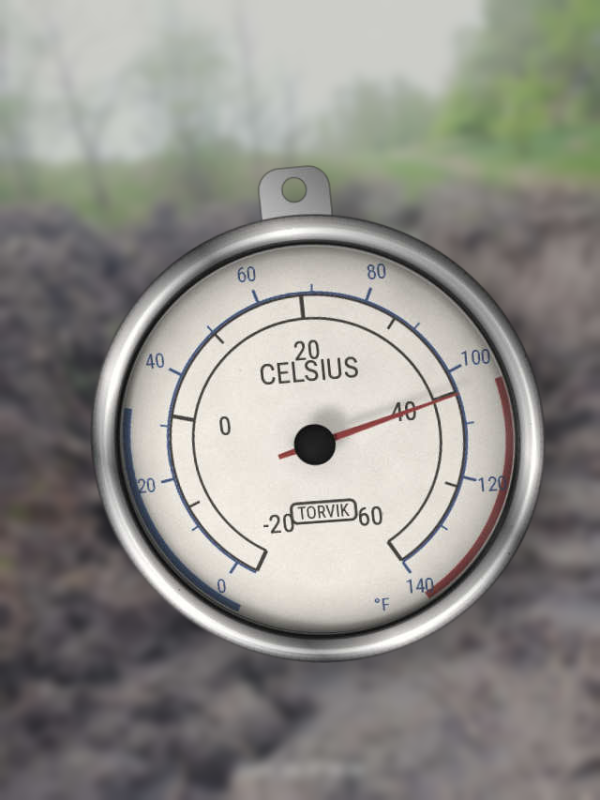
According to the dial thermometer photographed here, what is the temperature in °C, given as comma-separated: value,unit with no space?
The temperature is 40,°C
